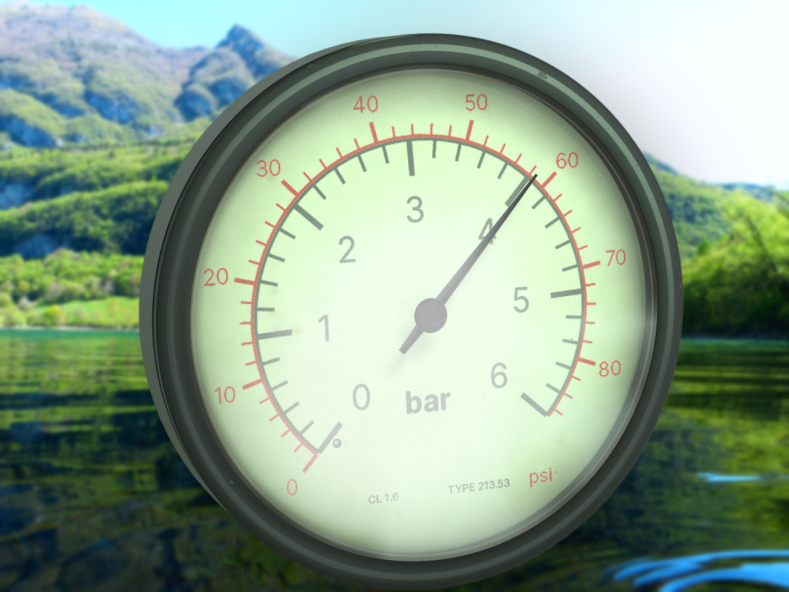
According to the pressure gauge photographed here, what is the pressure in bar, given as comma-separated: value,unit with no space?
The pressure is 4,bar
